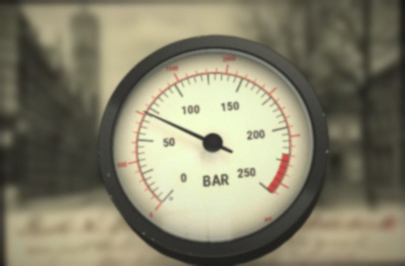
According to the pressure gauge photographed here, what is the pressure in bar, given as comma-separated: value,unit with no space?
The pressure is 70,bar
